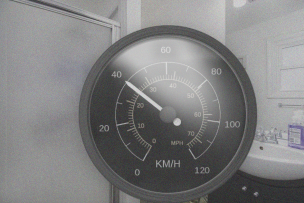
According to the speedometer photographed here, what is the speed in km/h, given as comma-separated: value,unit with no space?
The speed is 40,km/h
